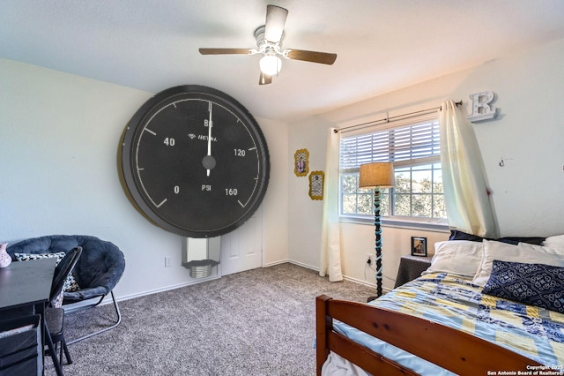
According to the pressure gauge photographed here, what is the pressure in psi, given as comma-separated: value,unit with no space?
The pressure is 80,psi
